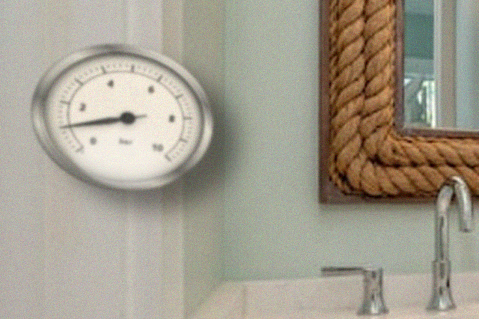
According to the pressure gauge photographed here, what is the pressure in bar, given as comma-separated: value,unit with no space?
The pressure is 1,bar
